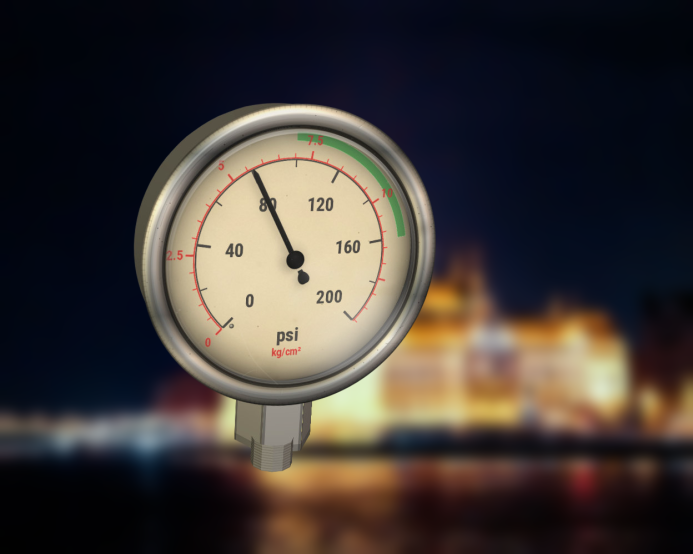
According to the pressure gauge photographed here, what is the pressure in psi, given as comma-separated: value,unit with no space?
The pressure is 80,psi
